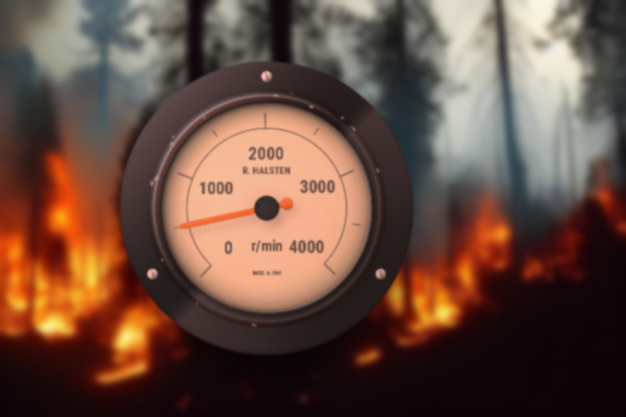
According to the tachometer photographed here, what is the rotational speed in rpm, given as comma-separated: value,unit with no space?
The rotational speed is 500,rpm
